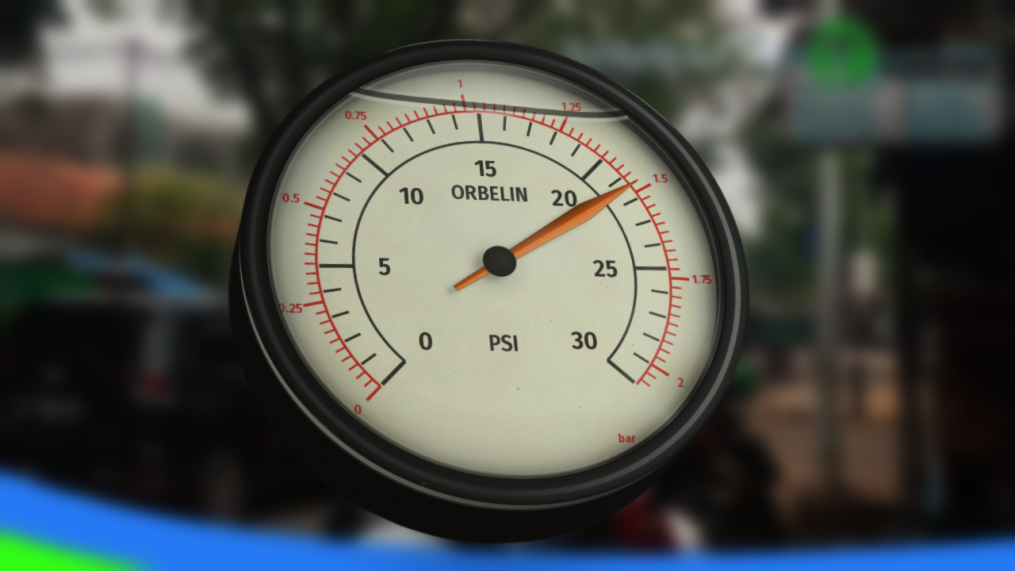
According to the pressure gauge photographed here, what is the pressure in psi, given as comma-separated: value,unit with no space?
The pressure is 21.5,psi
